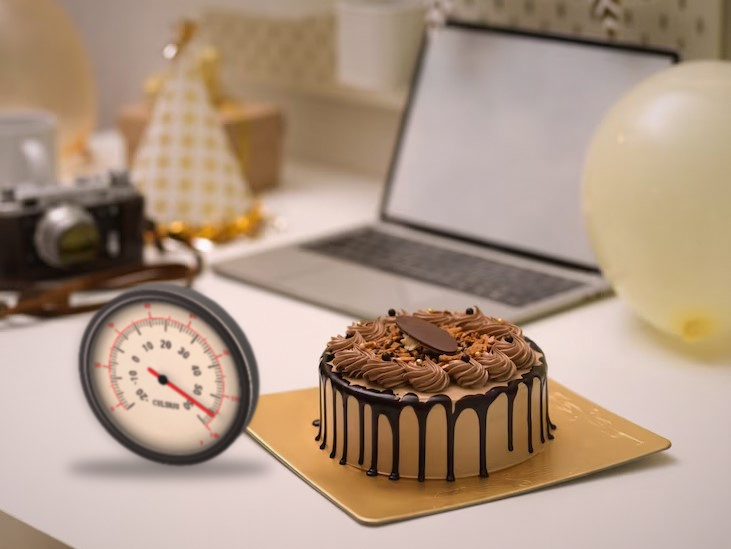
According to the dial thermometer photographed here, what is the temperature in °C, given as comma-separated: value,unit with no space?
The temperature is 55,°C
